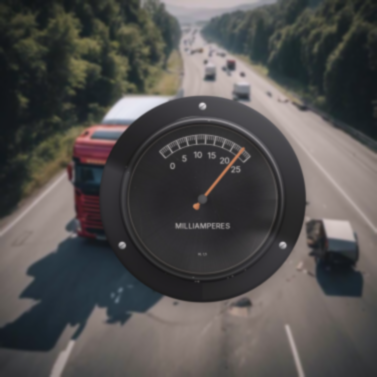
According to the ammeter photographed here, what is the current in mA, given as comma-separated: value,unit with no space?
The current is 22.5,mA
